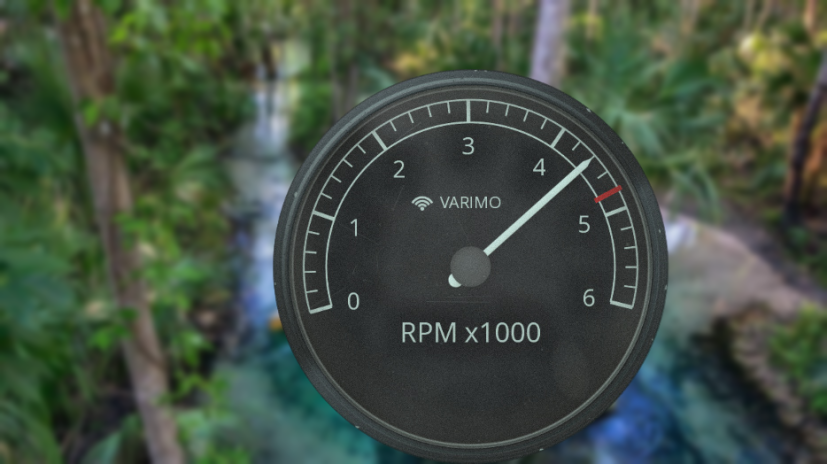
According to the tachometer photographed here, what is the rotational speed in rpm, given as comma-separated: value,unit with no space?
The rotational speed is 4400,rpm
